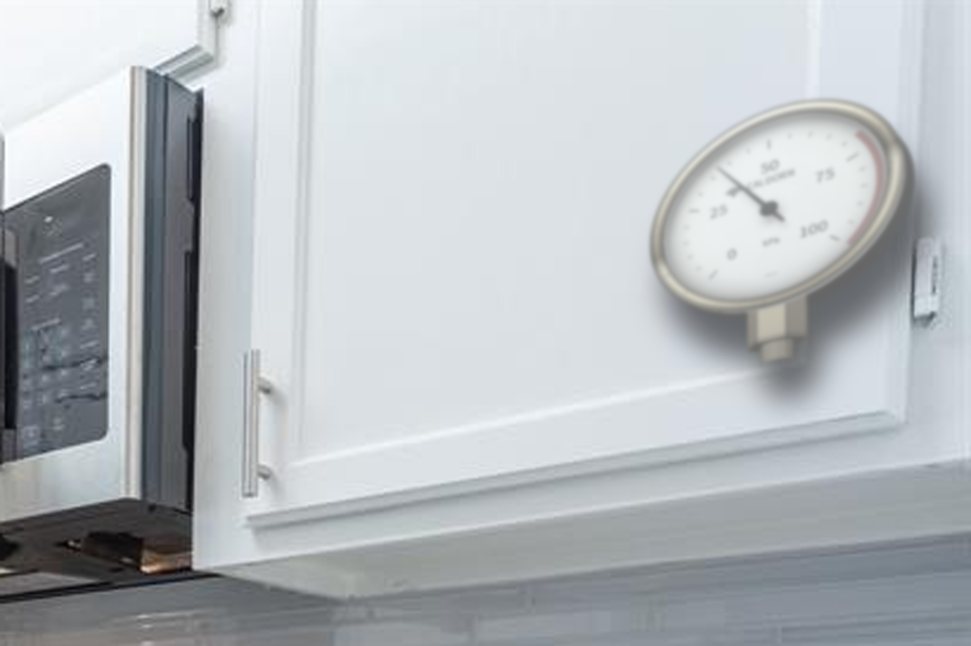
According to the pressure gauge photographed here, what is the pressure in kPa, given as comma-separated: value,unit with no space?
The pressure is 37.5,kPa
